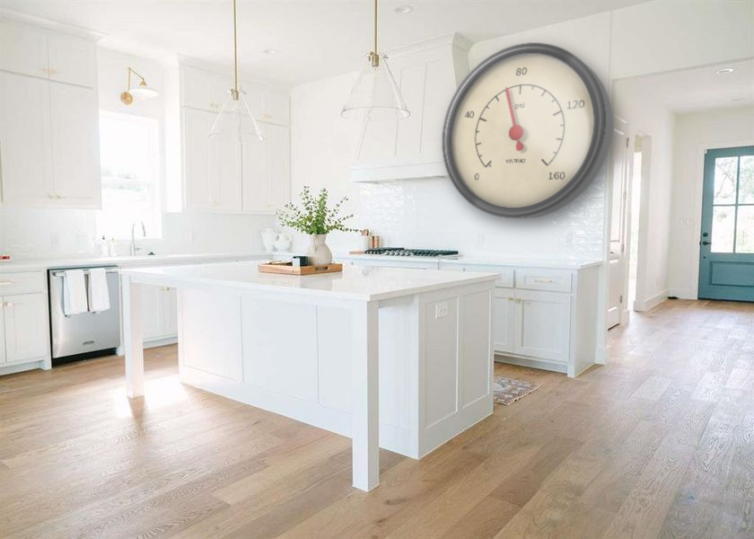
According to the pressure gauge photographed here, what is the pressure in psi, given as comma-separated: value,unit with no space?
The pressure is 70,psi
